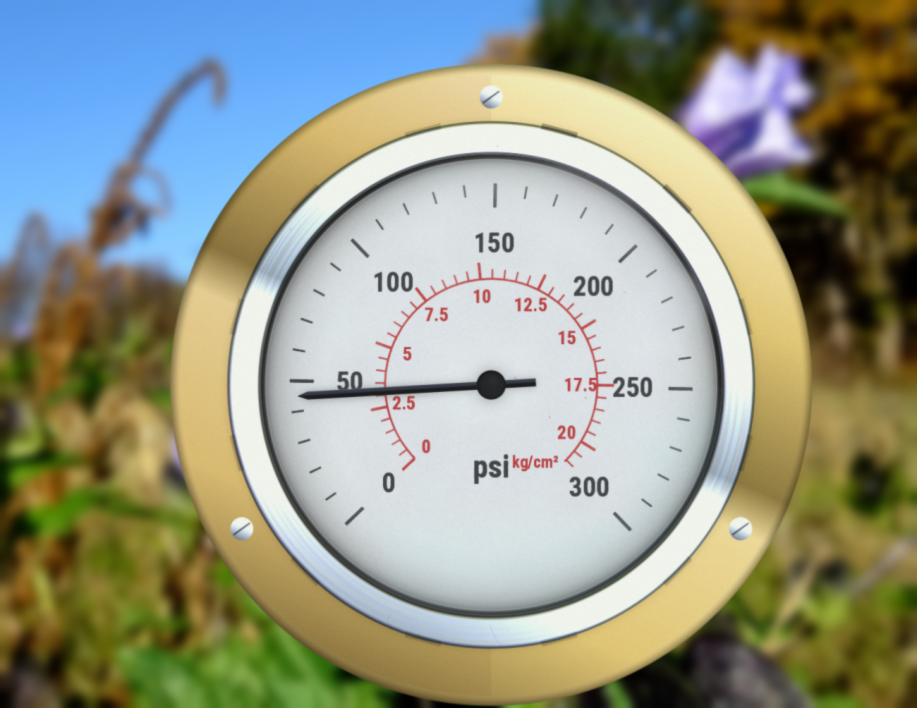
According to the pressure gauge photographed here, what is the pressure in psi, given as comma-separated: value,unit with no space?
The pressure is 45,psi
